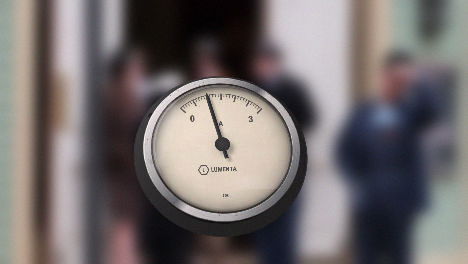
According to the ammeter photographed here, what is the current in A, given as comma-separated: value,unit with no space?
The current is 1,A
